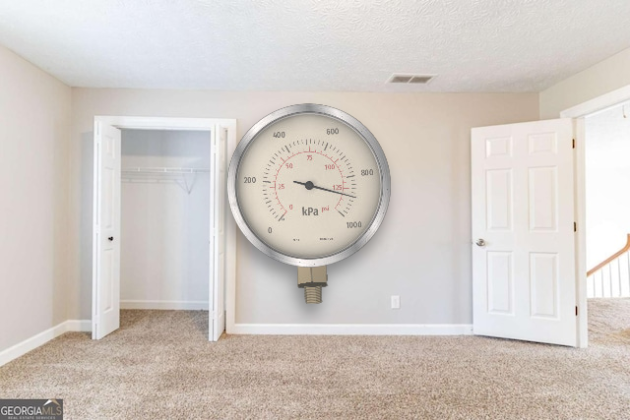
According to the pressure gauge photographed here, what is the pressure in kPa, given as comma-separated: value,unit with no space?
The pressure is 900,kPa
